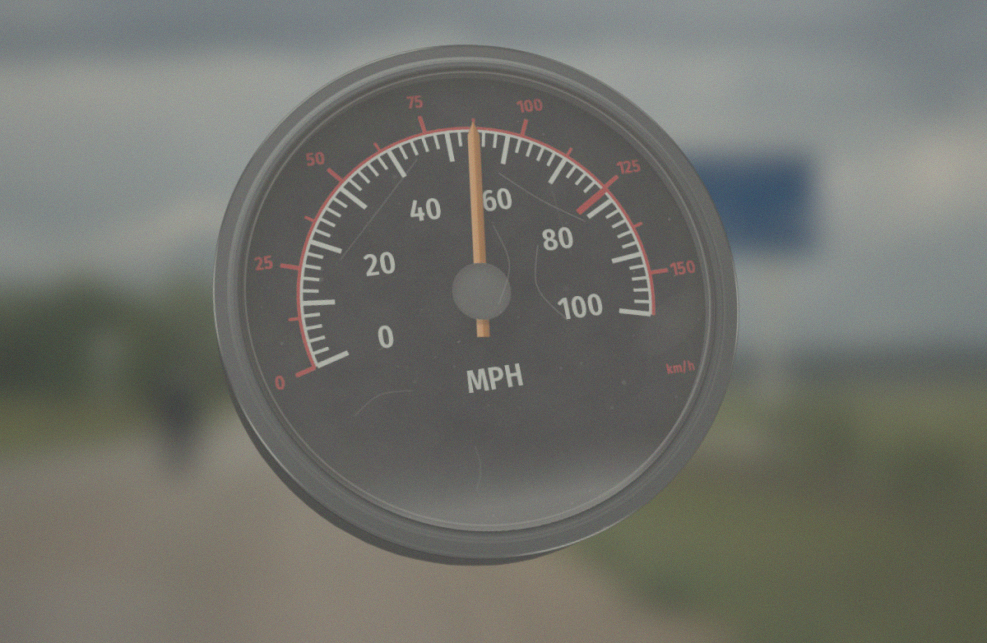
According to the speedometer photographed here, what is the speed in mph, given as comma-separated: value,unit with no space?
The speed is 54,mph
